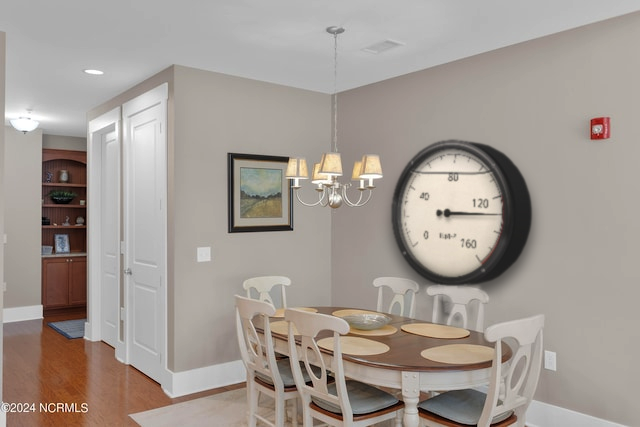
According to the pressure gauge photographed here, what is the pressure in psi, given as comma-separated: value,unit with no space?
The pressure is 130,psi
